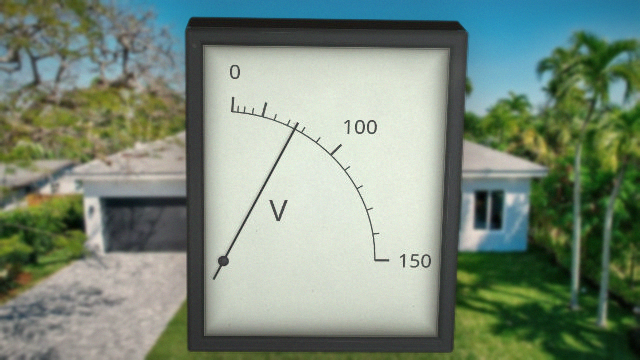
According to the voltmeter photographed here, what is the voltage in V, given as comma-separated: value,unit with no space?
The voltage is 75,V
